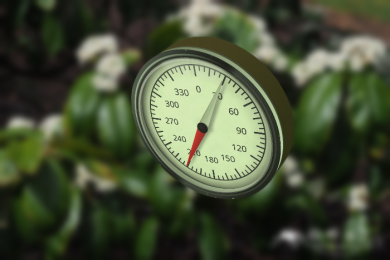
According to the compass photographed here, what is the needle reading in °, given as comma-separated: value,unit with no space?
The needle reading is 210,°
